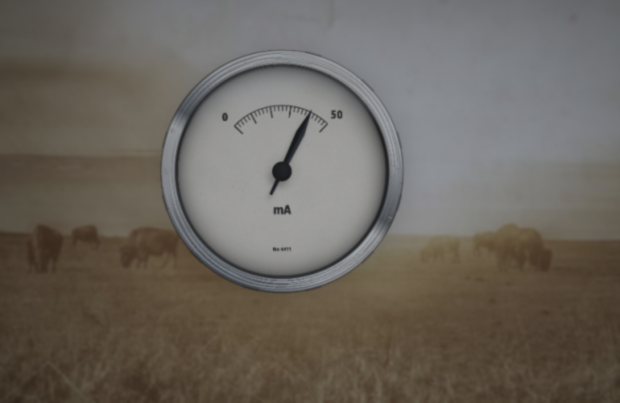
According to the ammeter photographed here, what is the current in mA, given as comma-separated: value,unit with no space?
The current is 40,mA
